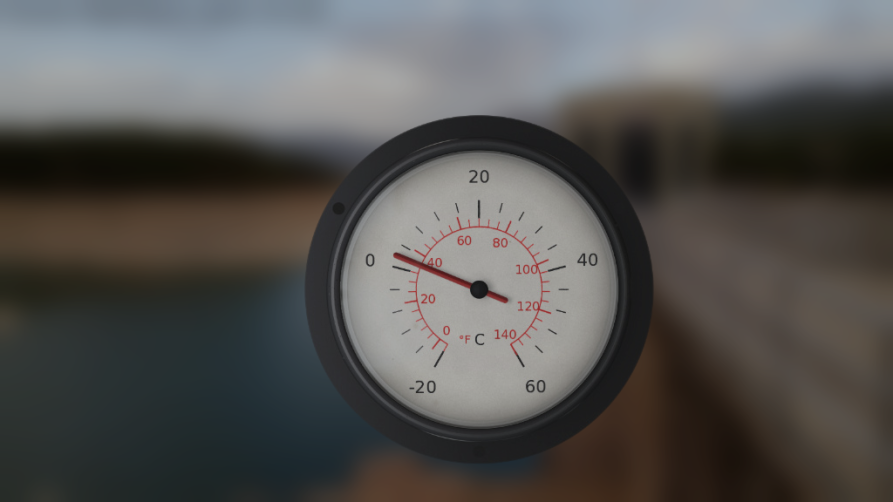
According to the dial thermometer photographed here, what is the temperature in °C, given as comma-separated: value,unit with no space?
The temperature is 2,°C
